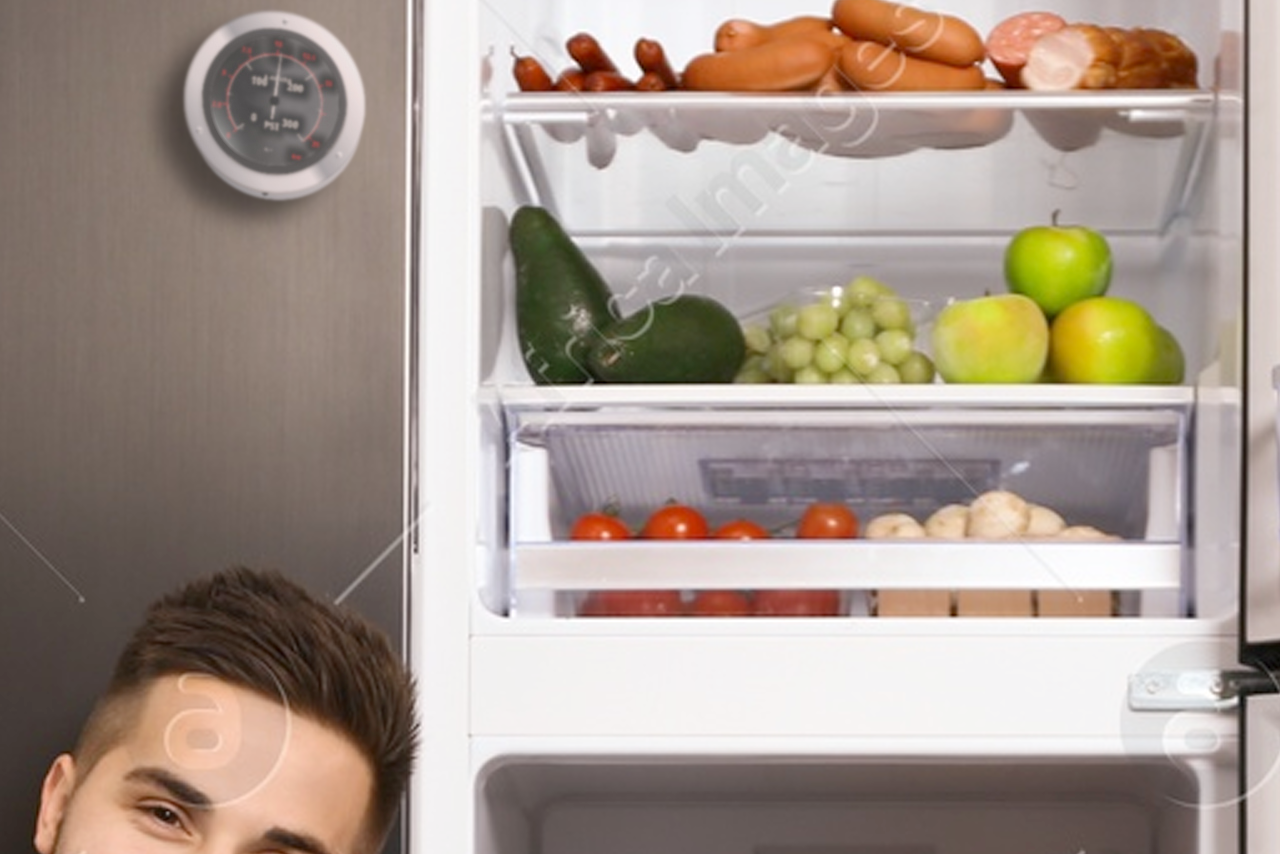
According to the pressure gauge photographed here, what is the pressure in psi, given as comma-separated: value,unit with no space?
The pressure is 150,psi
